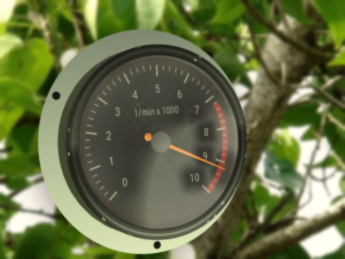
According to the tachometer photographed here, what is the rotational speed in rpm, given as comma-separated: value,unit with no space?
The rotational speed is 9200,rpm
